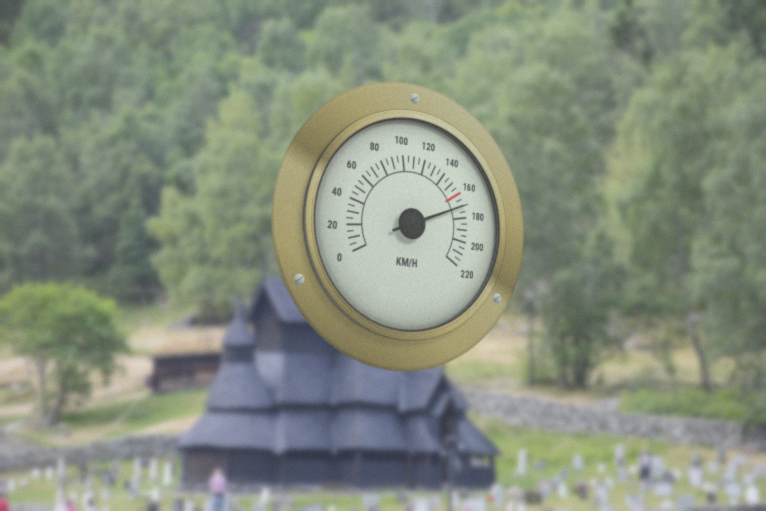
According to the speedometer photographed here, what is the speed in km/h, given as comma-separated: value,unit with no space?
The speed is 170,km/h
